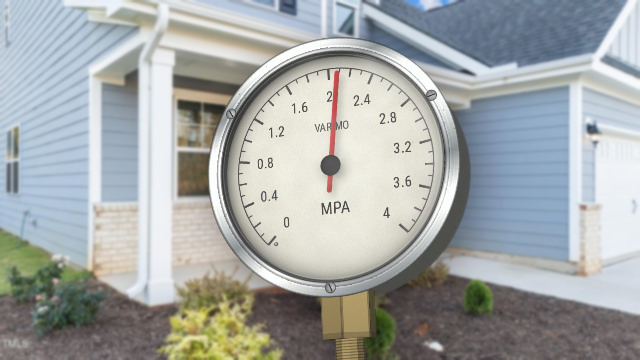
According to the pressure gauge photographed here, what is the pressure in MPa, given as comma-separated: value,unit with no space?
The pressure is 2.1,MPa
